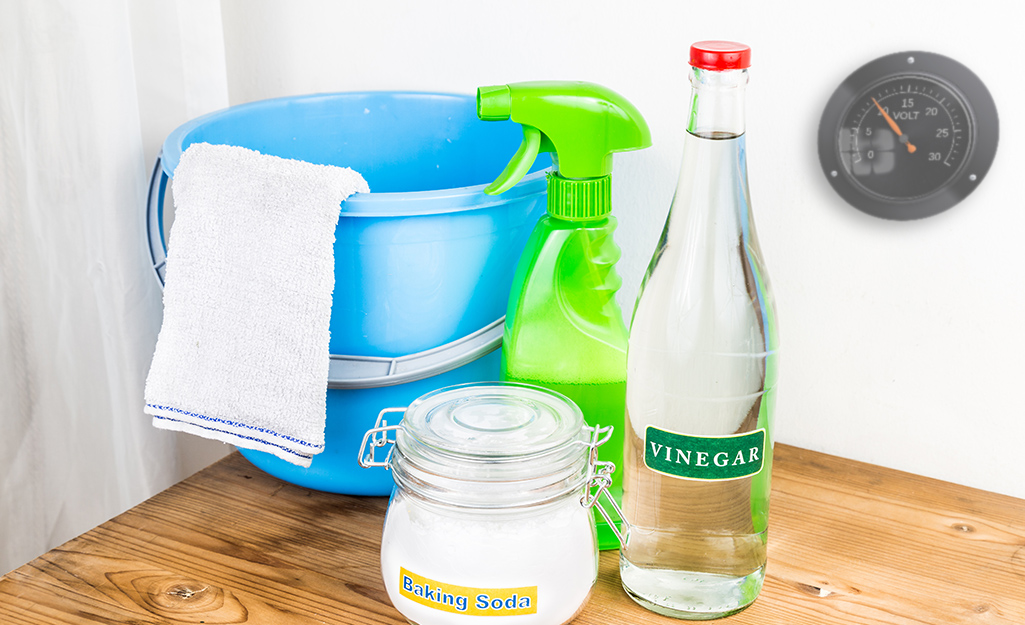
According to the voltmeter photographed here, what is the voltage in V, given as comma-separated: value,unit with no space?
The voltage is 10,V
